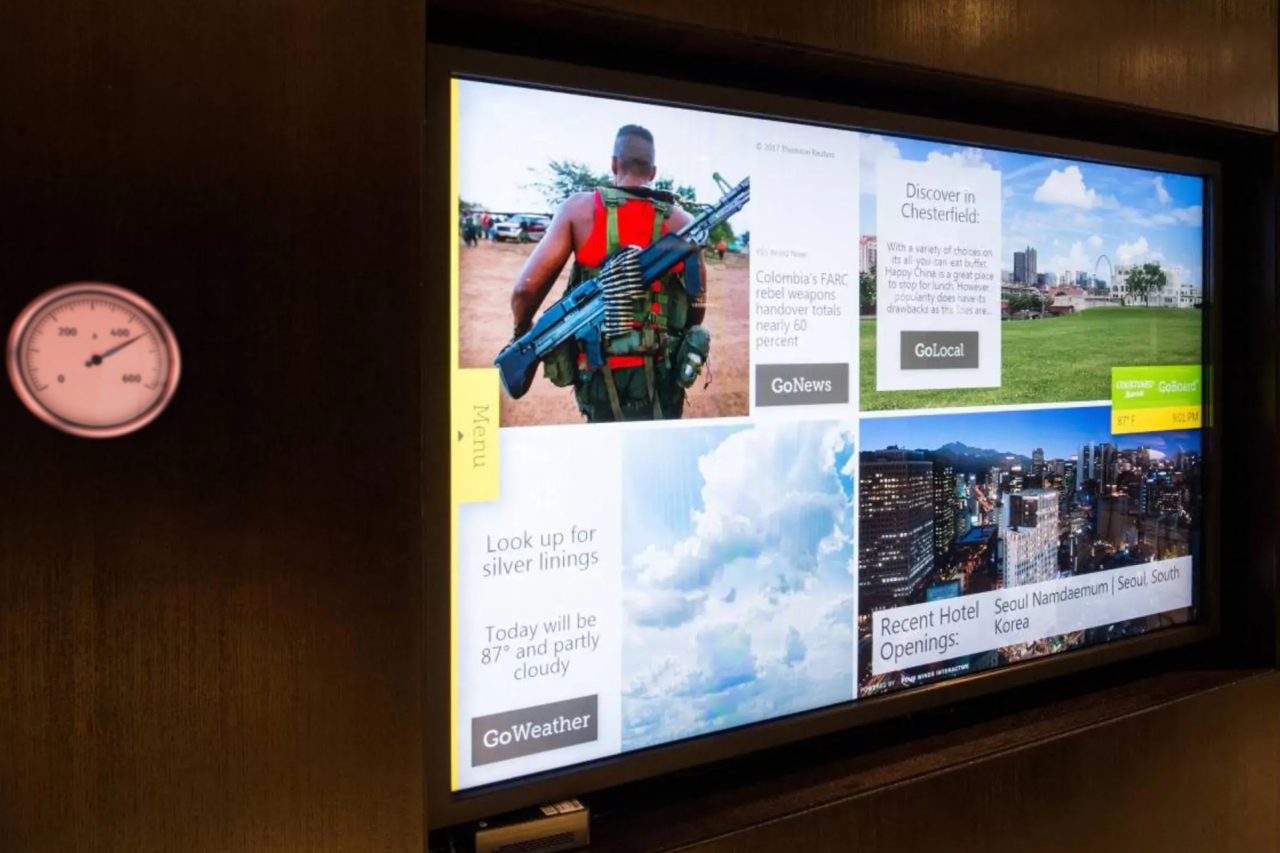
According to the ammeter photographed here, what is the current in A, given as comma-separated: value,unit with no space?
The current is 450,A
